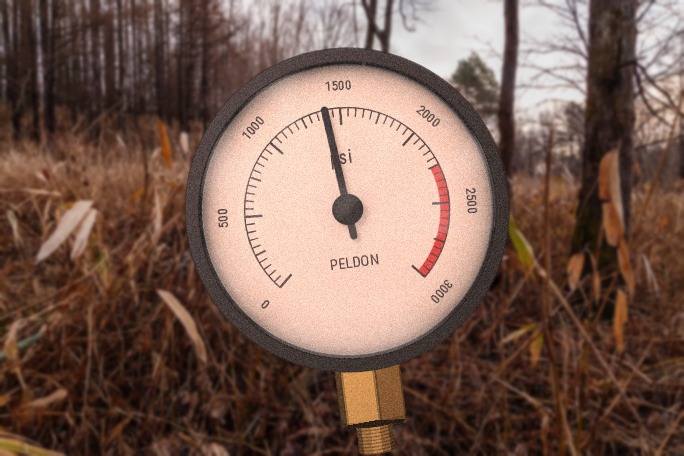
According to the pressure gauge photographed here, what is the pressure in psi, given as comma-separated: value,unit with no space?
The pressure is 1400,psi
